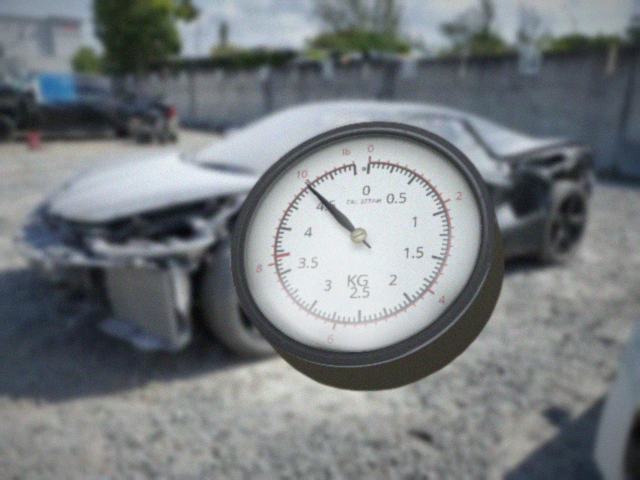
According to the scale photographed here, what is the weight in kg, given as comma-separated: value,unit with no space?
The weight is 4.5,kg
